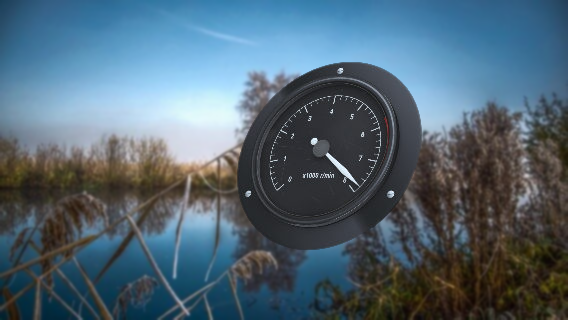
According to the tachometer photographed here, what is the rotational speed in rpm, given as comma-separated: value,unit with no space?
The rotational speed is 7800,rpm
